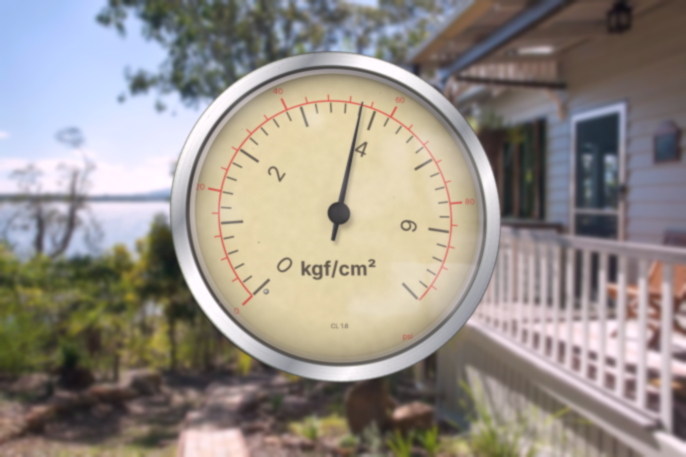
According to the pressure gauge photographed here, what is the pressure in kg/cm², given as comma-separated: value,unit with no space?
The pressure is 3.8,kg/cm²
